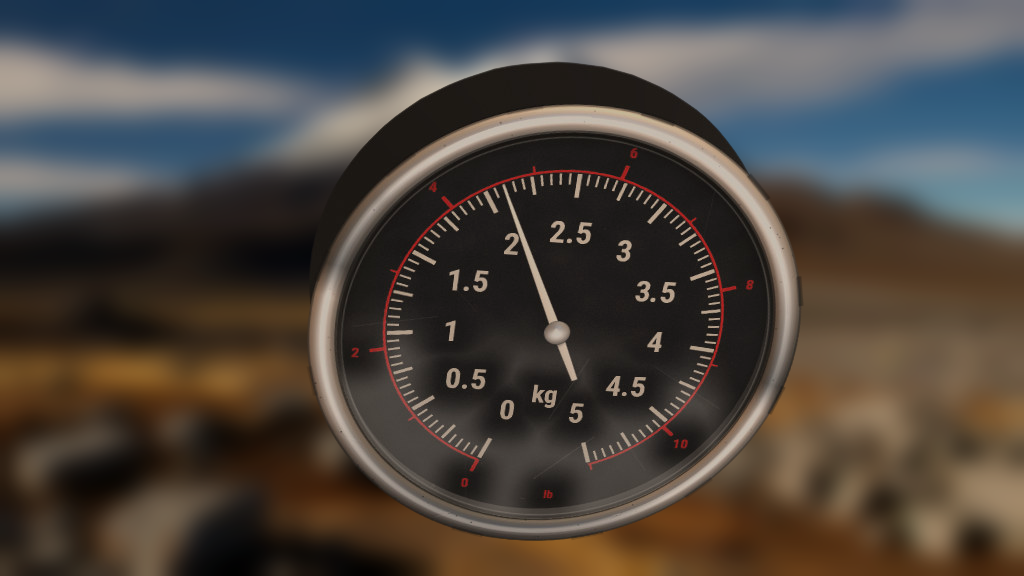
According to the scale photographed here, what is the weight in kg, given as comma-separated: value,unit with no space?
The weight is 2.1,kg
